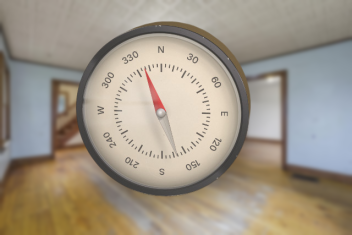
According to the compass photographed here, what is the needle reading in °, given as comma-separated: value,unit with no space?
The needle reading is 340,°
